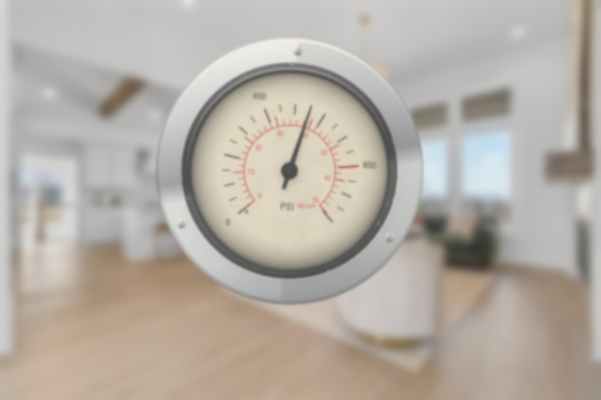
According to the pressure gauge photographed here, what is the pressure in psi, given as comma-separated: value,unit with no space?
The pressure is 550,psi
